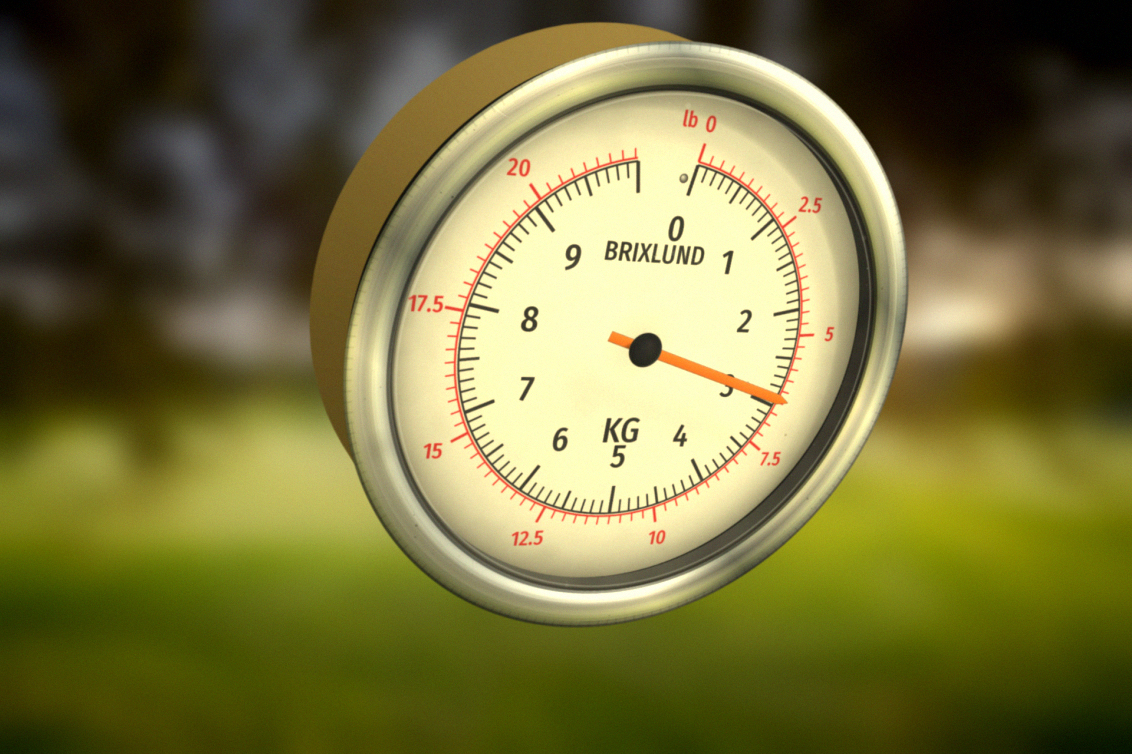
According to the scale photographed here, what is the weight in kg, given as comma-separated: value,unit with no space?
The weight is 2.9,kg
